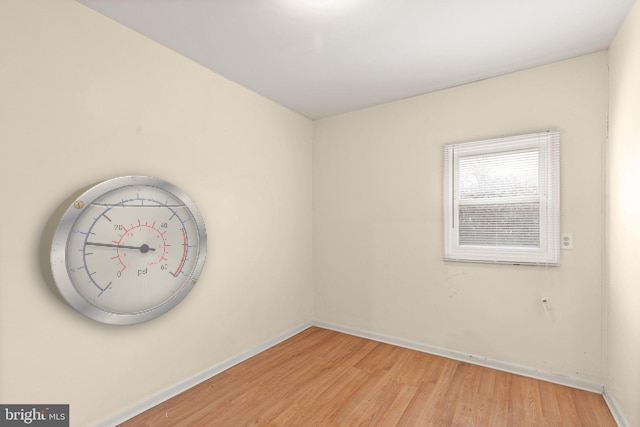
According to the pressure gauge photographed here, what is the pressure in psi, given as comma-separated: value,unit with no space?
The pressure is 12.5,psi
